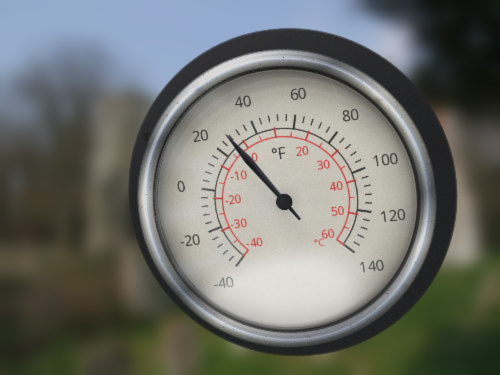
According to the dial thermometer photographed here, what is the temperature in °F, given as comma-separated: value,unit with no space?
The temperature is 28,°F
